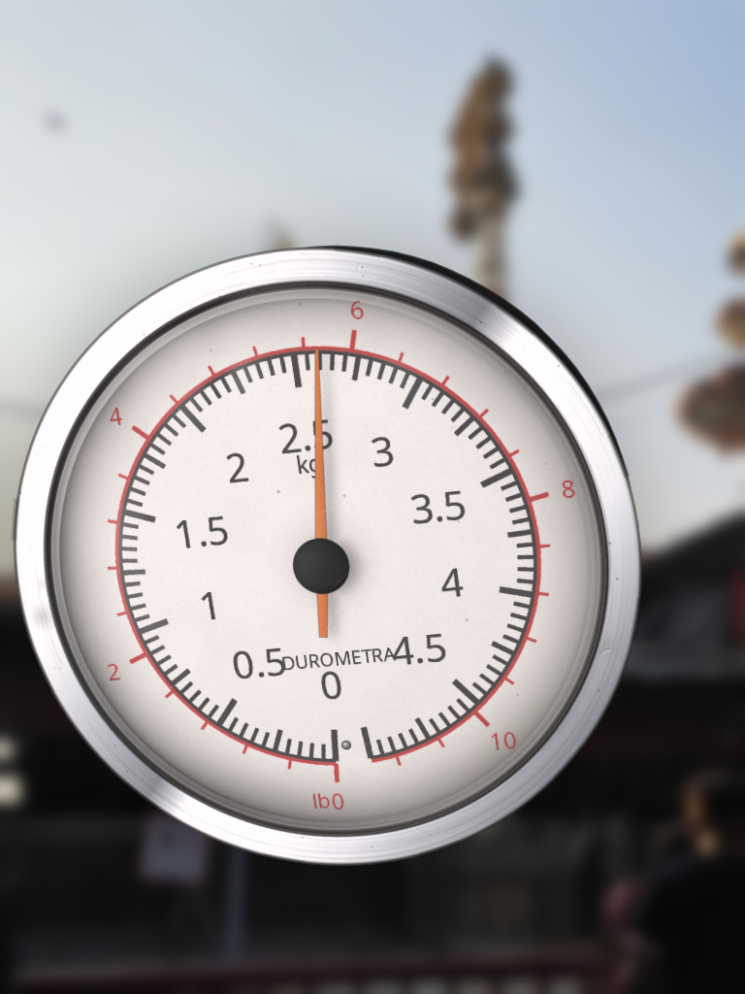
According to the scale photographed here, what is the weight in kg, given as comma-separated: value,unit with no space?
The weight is 2.6,kg
